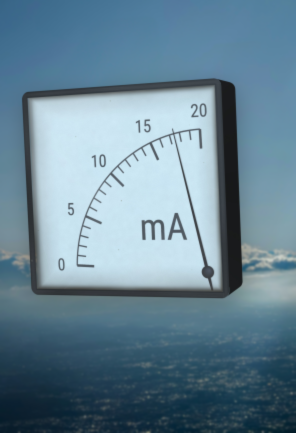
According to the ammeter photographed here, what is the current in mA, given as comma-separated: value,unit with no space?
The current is 17.5,mA
